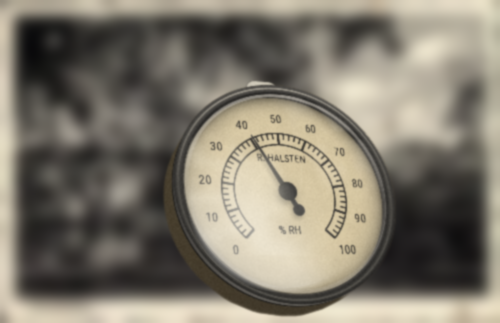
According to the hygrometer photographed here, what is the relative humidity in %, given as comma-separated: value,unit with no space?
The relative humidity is 40,%
